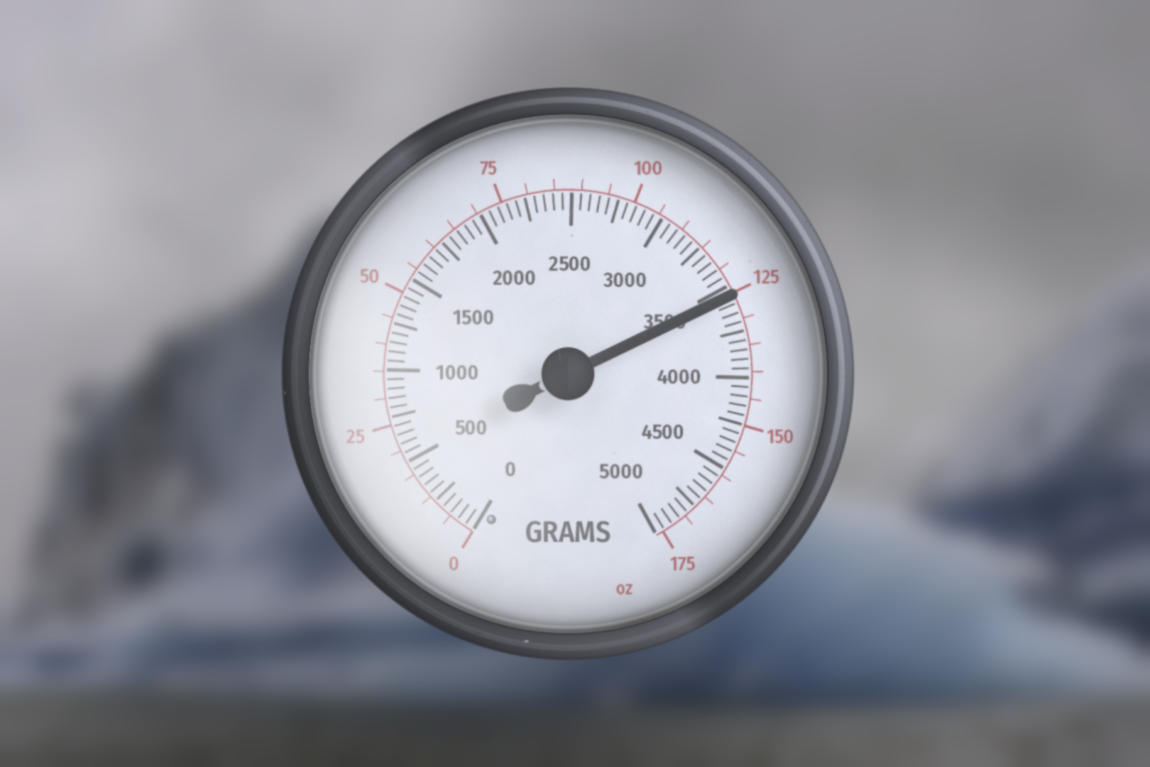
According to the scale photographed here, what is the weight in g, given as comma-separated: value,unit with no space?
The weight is 3550,g
